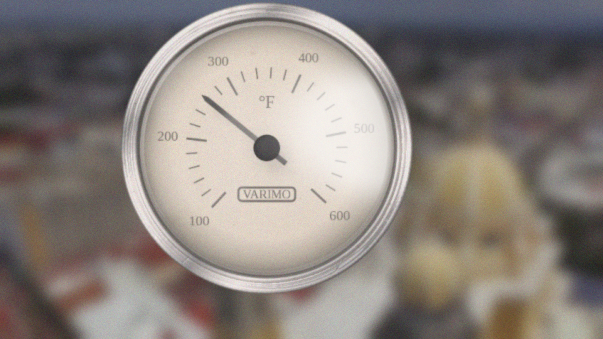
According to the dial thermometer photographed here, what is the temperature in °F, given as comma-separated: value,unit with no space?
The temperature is 260,°F
